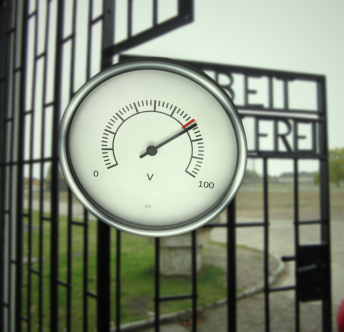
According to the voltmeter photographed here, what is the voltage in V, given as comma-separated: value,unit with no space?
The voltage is 72,V
